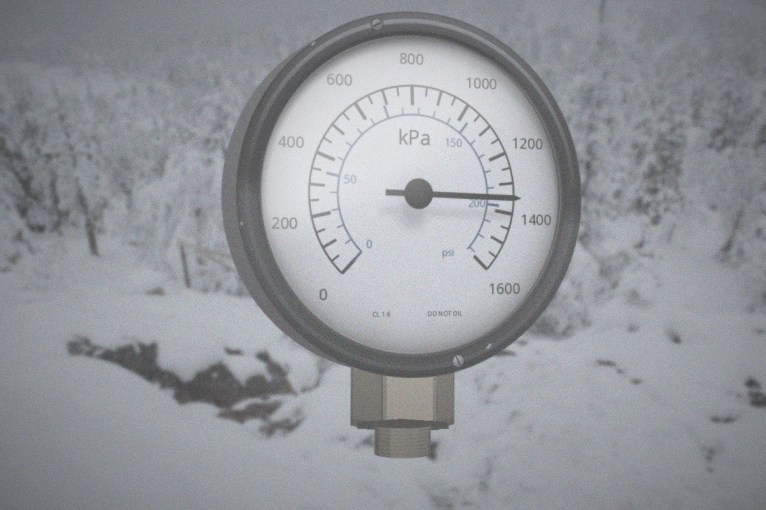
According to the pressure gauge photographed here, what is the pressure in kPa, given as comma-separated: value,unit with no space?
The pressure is 1350,kPa
